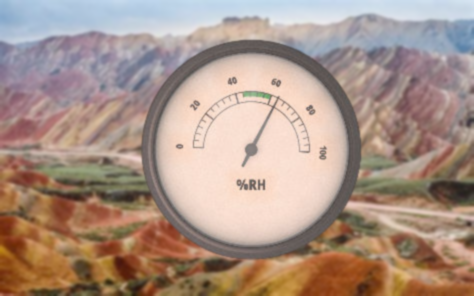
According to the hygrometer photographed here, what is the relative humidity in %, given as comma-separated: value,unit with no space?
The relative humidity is 64,%
